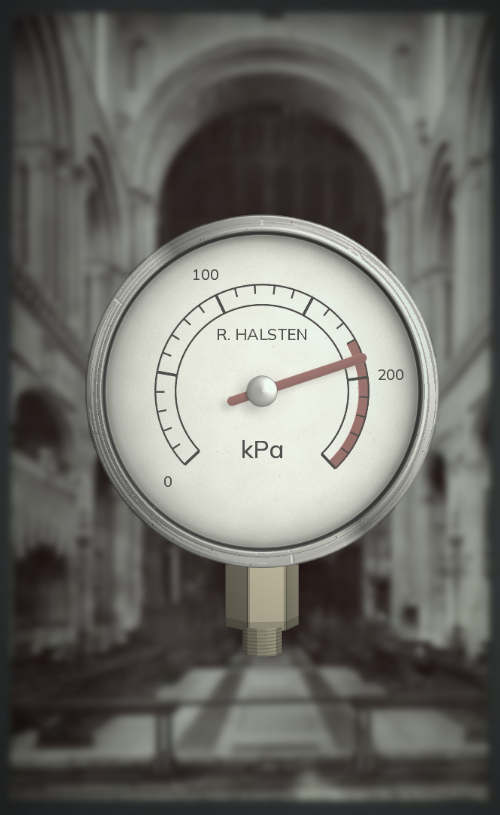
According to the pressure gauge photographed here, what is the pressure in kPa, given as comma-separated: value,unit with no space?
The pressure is 190,kPa
